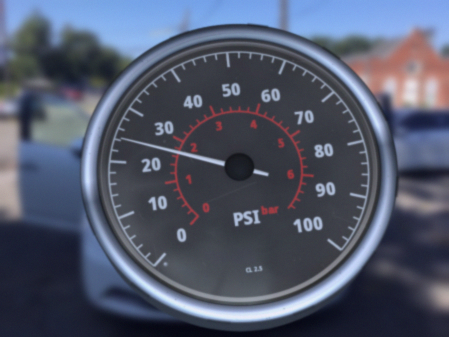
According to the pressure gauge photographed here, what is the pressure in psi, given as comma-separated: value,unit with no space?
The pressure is 24,psi
